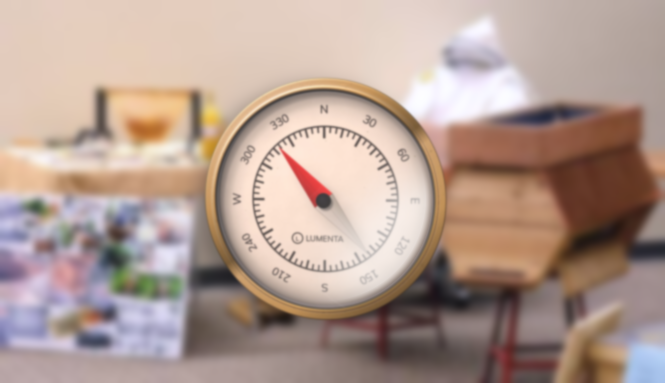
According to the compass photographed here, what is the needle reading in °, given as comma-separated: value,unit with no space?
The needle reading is 320,°
